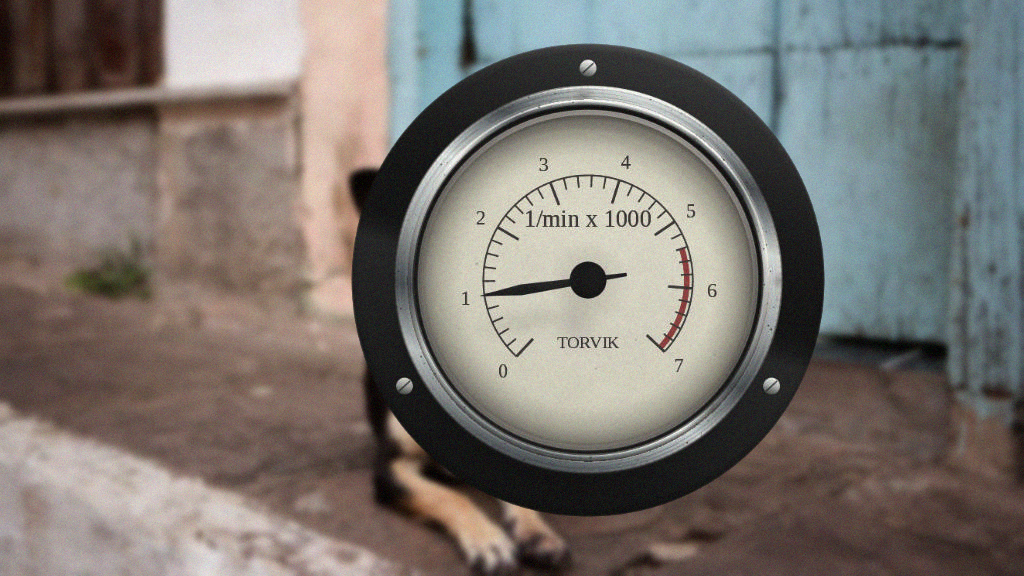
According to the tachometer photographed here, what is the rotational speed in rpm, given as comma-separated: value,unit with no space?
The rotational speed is 1000,rpm
